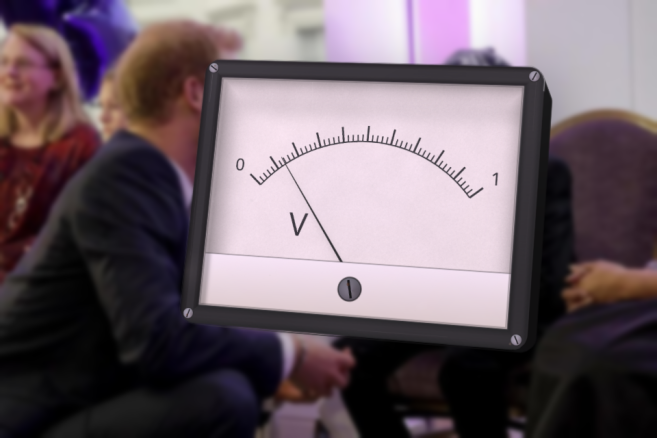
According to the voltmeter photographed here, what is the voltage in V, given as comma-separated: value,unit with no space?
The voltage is 0.14,V
